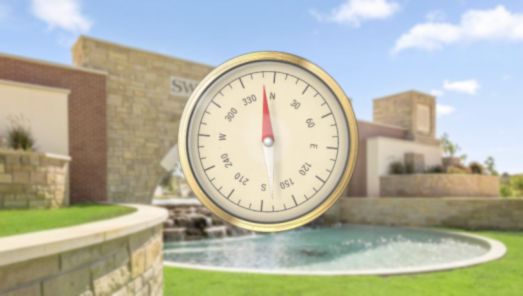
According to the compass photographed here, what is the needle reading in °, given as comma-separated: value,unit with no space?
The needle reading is 350,°
